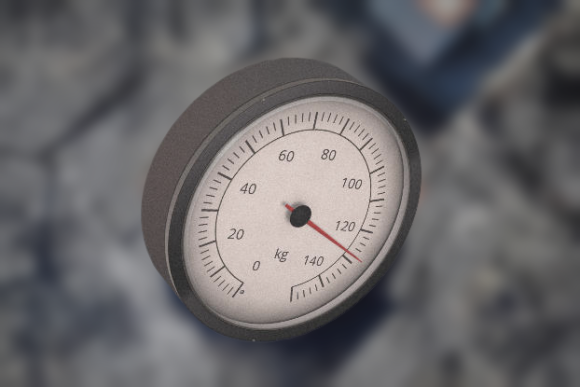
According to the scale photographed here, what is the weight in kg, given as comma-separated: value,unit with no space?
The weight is 128,kg
